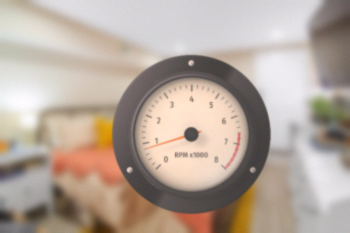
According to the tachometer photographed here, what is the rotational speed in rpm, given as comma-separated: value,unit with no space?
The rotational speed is 800,rpm
